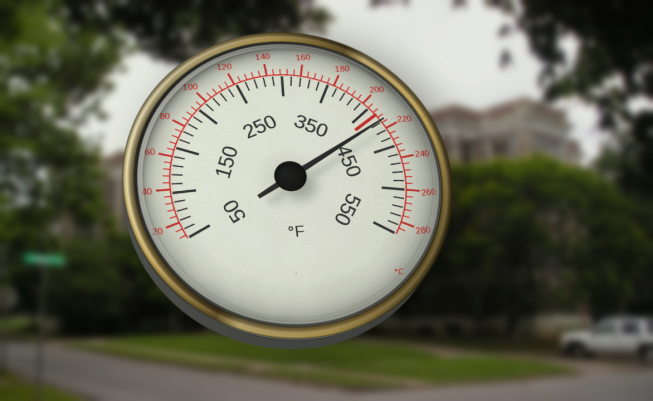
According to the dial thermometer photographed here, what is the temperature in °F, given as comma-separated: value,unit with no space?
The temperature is 420,°F
